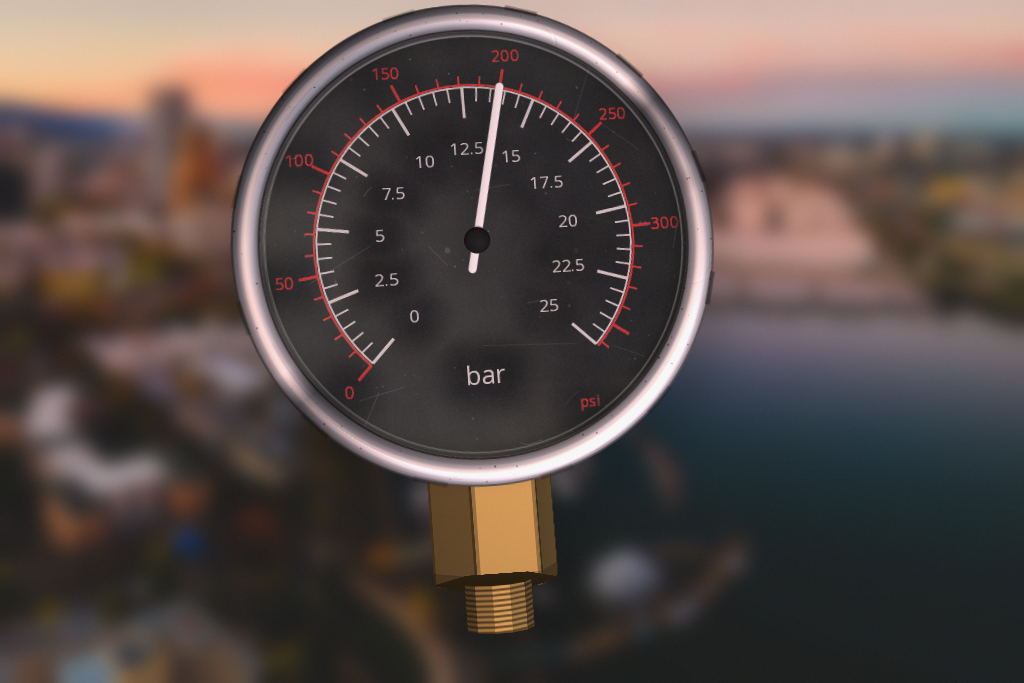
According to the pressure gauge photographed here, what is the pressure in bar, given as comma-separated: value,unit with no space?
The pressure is 13.75,bar
